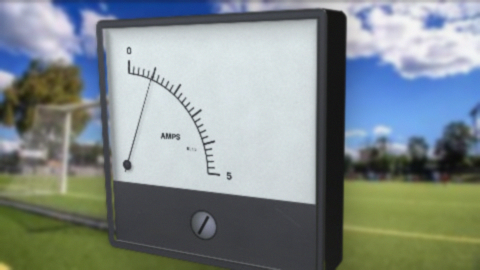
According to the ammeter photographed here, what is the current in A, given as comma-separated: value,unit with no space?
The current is 1,A
